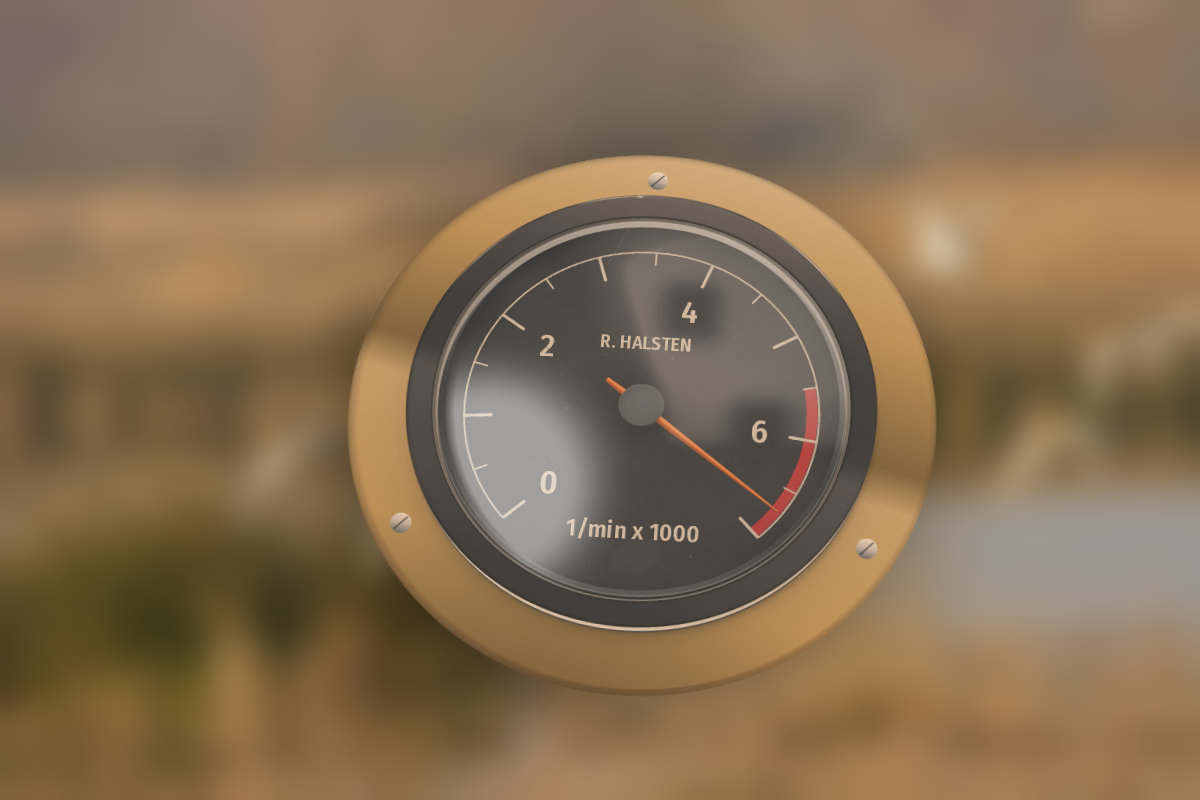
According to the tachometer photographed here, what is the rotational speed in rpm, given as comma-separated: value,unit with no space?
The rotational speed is 6750,rpm
